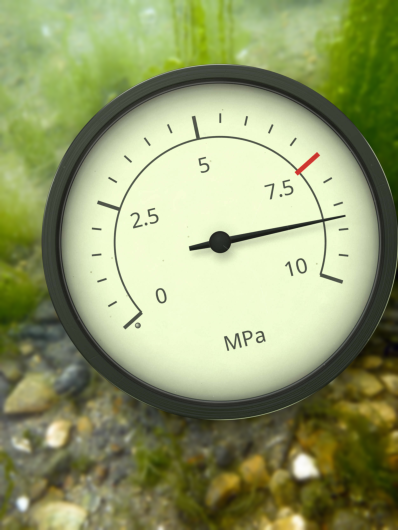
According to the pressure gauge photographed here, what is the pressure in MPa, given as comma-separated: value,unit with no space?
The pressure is 8.75,MPa
